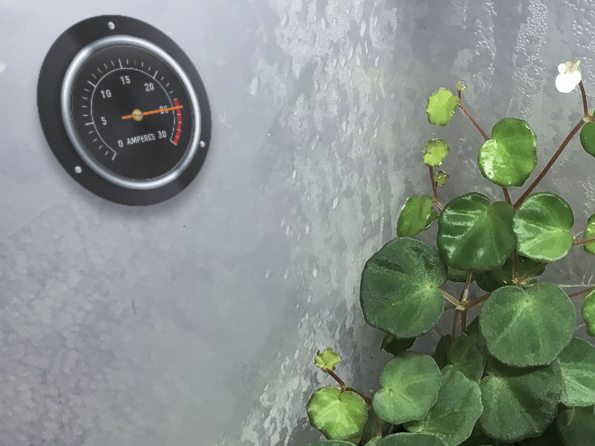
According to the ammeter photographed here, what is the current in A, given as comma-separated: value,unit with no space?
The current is 25,A
